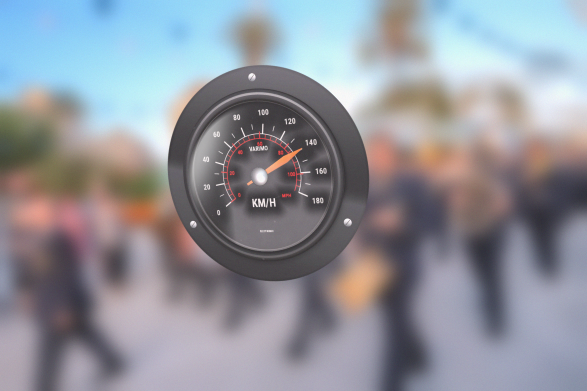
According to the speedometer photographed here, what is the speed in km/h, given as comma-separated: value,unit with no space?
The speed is 140,km/h
